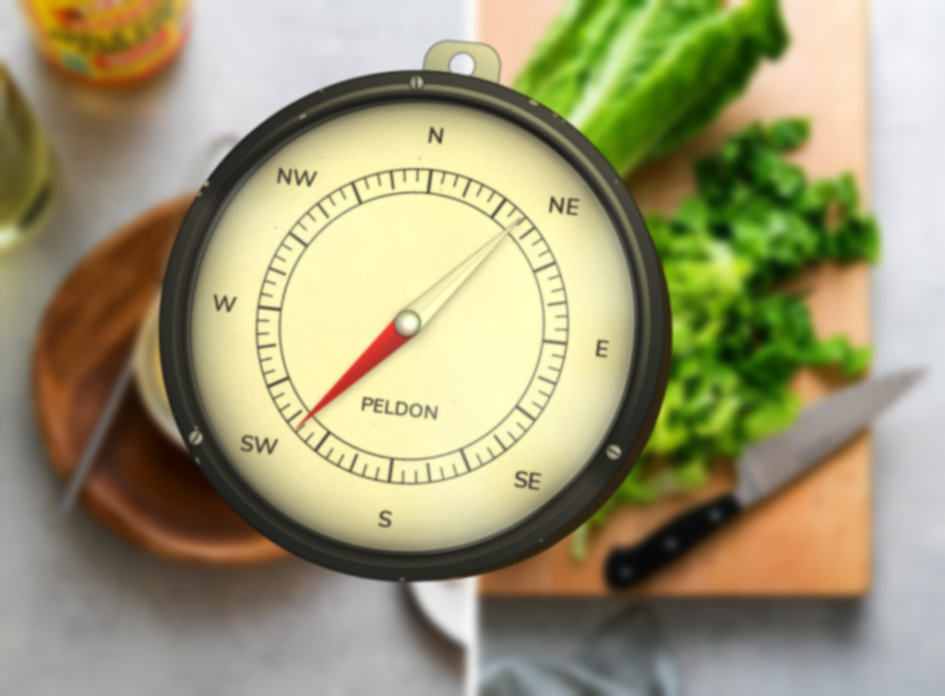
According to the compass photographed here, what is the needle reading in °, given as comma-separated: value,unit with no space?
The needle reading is 220,°
